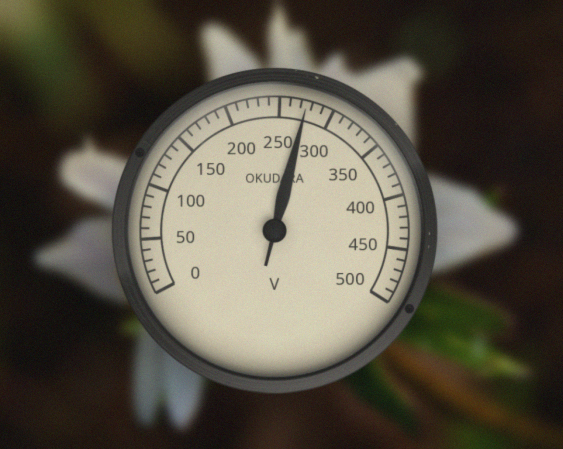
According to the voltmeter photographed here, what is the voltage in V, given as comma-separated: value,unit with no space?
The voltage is 275,V
